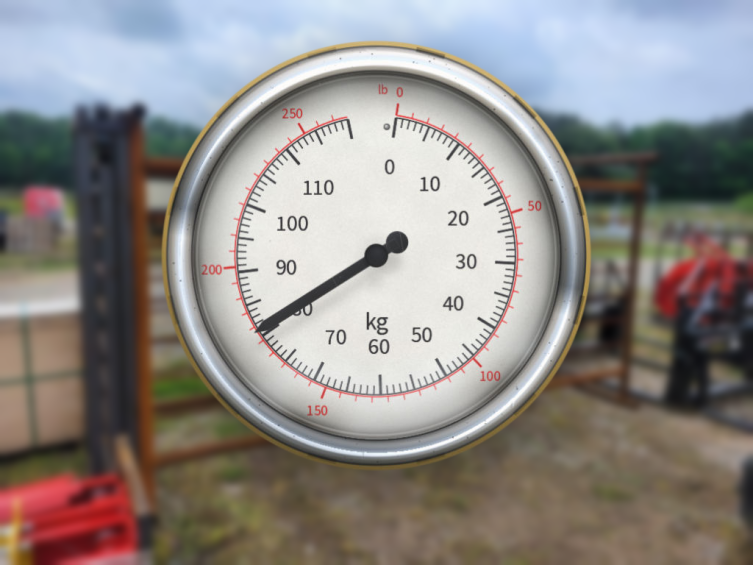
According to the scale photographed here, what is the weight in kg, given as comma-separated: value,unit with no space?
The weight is 81,kg
